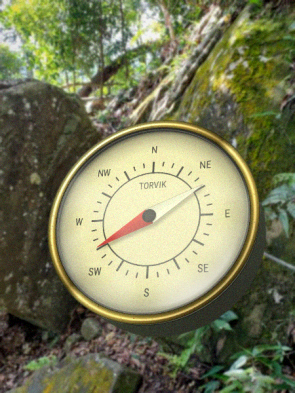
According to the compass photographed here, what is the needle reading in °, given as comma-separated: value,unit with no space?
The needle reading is 240,°
